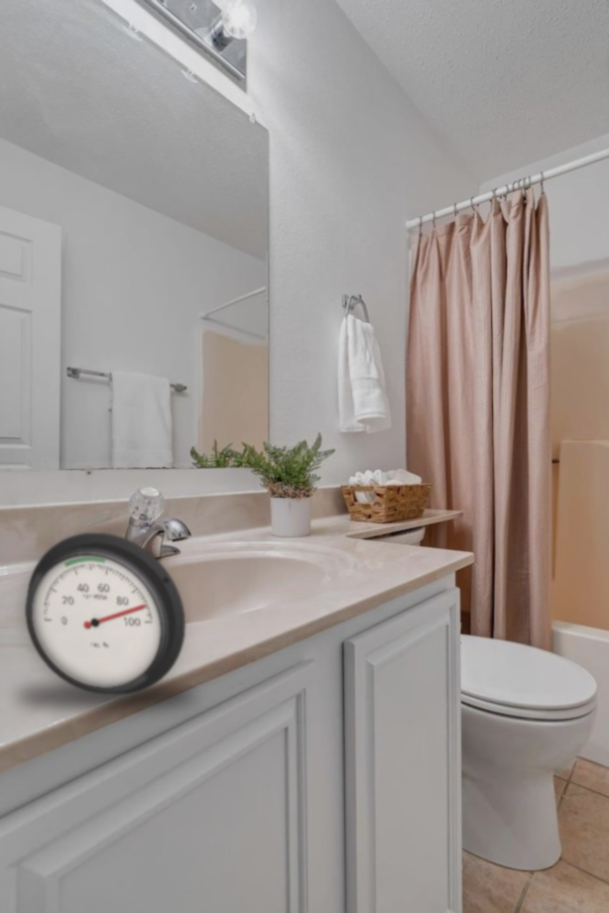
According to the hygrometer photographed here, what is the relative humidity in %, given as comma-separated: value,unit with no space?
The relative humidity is 90,%
